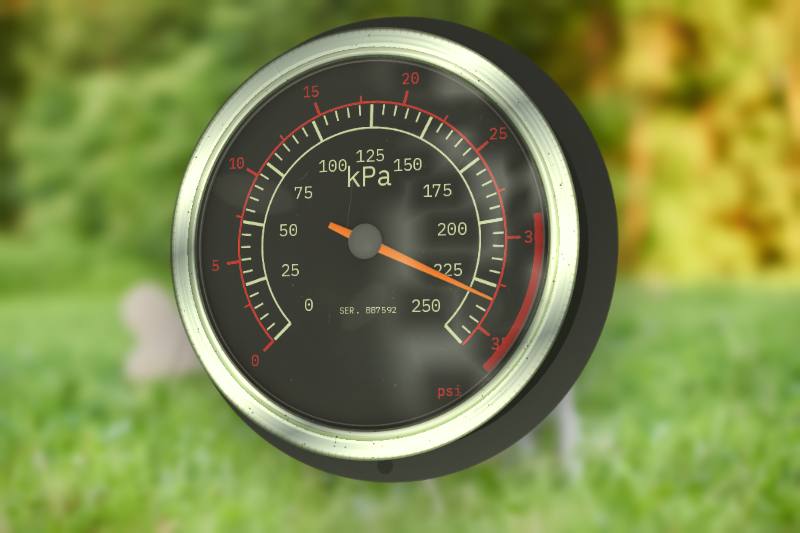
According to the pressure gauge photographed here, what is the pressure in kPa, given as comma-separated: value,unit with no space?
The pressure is 230,kPa
